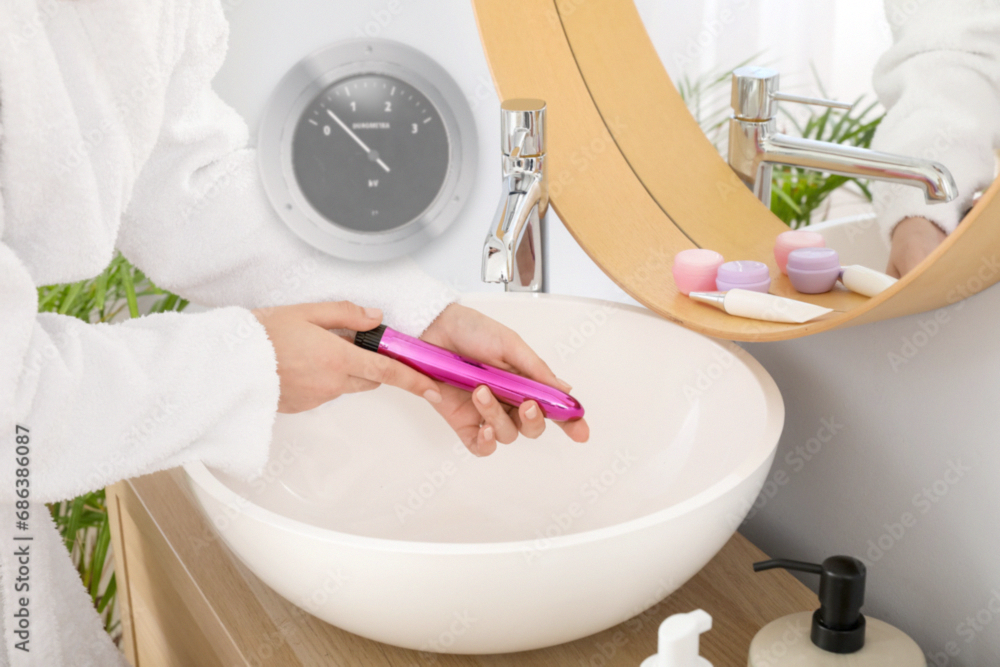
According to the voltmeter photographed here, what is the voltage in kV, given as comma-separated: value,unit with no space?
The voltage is 0.4,kV
